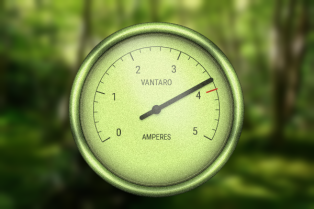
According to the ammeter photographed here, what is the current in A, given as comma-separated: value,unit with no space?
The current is 3.8,A
